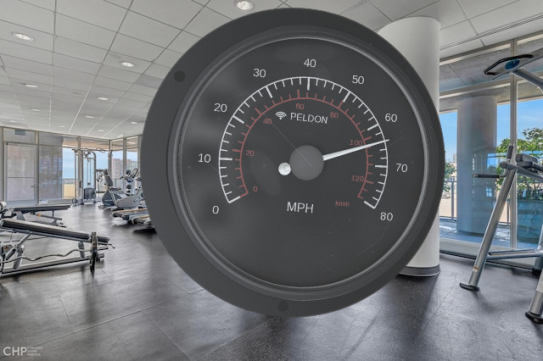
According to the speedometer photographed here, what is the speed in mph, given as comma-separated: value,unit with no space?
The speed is 64,mph
